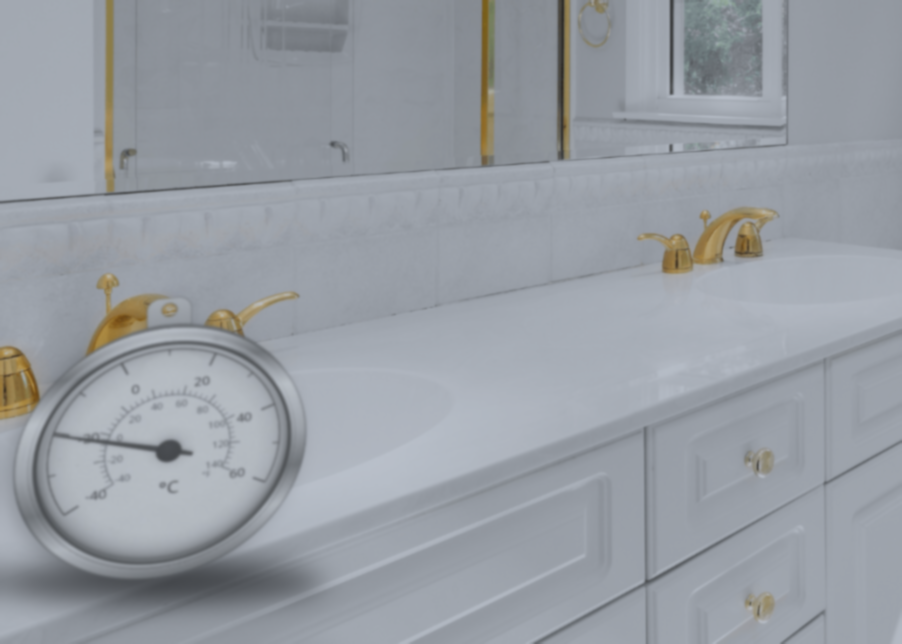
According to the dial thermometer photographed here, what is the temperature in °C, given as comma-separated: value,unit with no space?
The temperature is -20,°C
